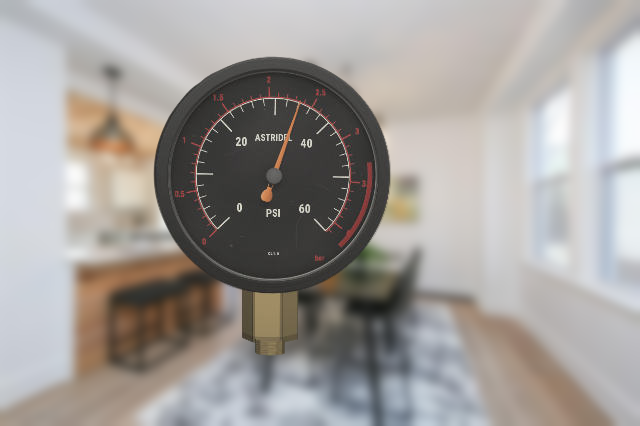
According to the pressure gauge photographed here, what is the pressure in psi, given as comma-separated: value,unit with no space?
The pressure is 34,psi
